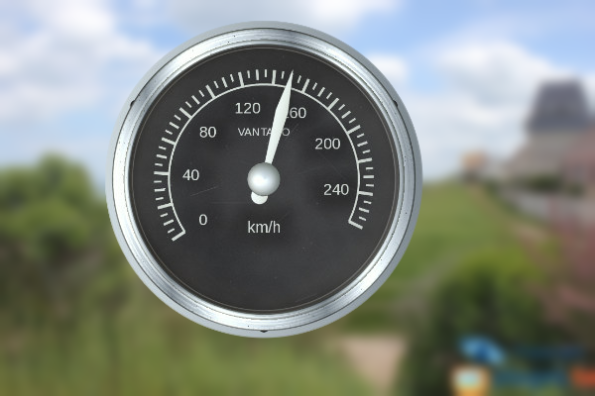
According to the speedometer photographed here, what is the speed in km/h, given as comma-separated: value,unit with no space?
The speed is 150,km/h
